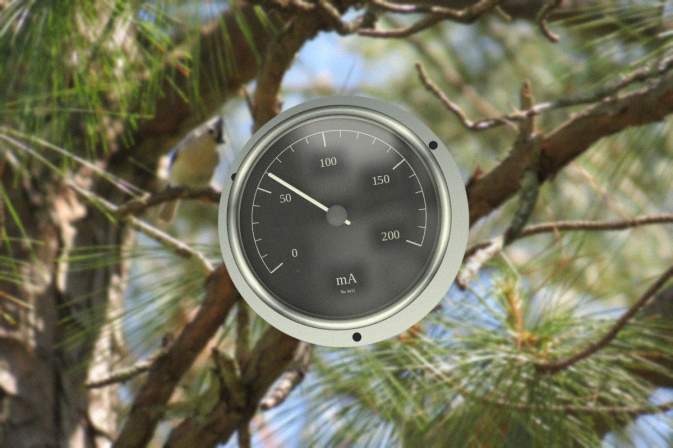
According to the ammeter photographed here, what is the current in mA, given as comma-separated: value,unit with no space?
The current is 60,mA
